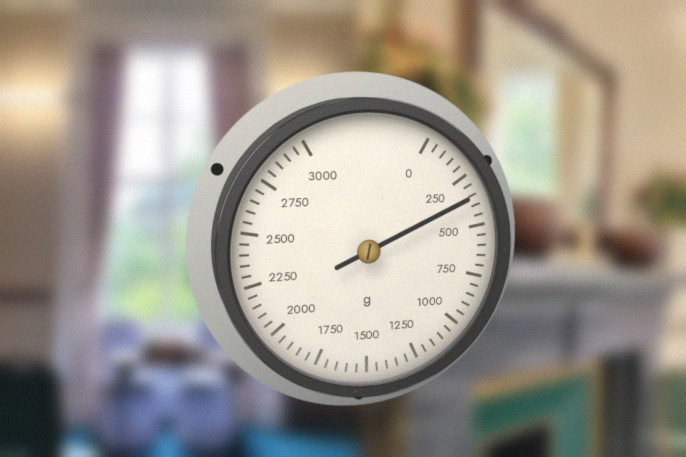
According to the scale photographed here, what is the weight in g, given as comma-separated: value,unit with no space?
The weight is 350,g
